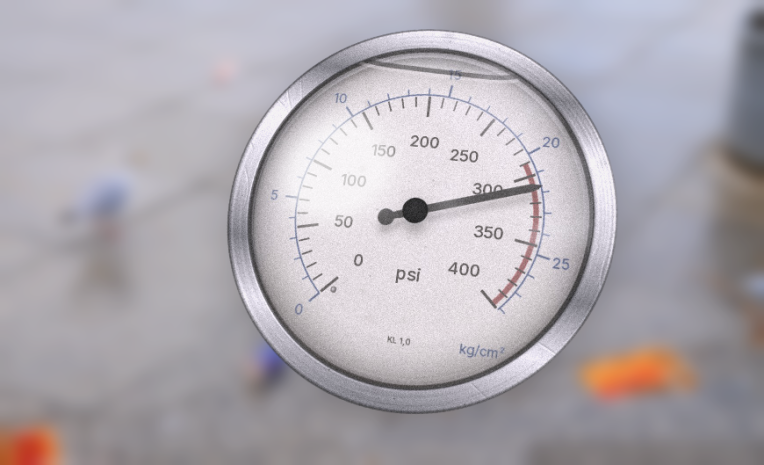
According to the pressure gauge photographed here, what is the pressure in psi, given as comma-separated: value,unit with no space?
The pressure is 310,psi
